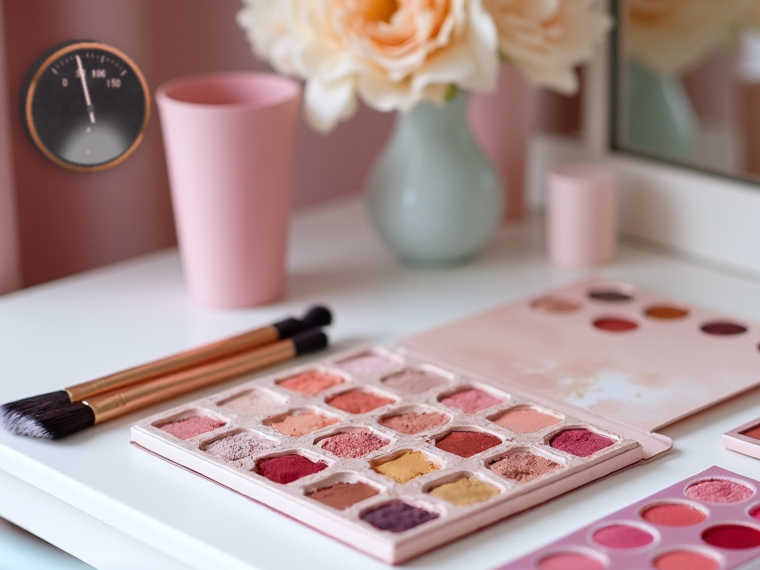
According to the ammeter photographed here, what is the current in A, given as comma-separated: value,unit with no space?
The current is 50,A
